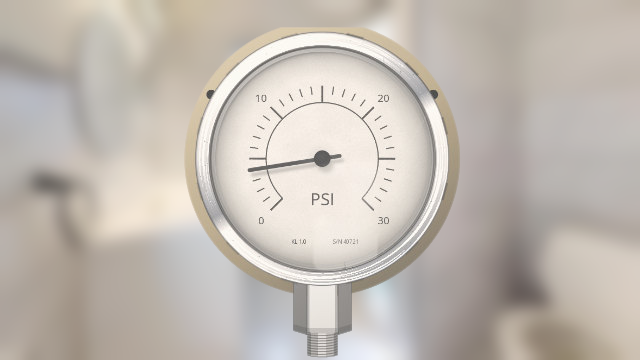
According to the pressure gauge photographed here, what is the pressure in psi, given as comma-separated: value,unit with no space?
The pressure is 4,psi
